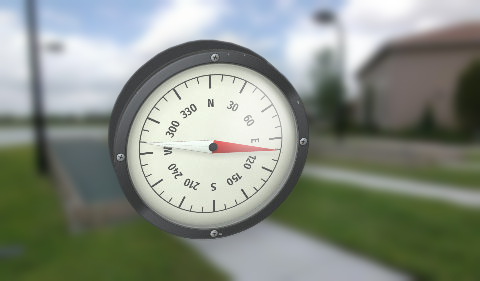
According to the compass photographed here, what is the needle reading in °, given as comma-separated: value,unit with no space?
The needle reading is 100,°
